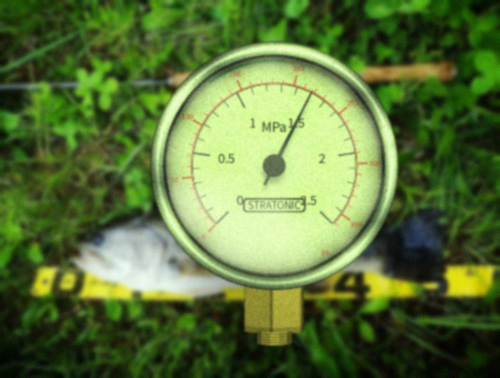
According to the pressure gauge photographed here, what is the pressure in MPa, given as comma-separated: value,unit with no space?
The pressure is 1.5,MPa
